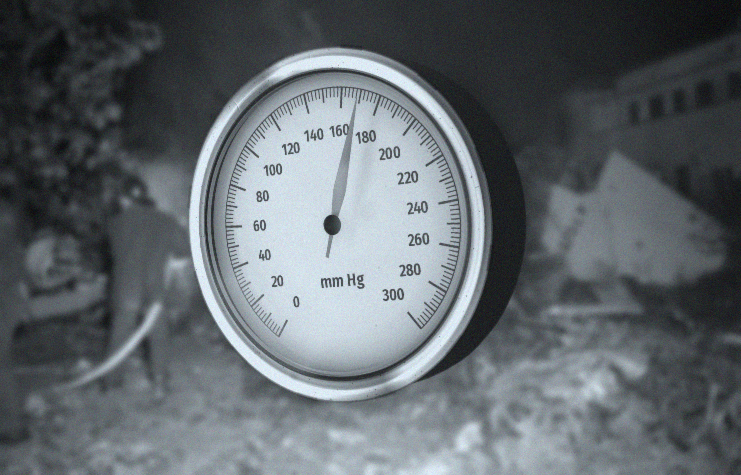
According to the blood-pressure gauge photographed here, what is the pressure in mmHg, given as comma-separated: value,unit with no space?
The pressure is 170,mmHg
